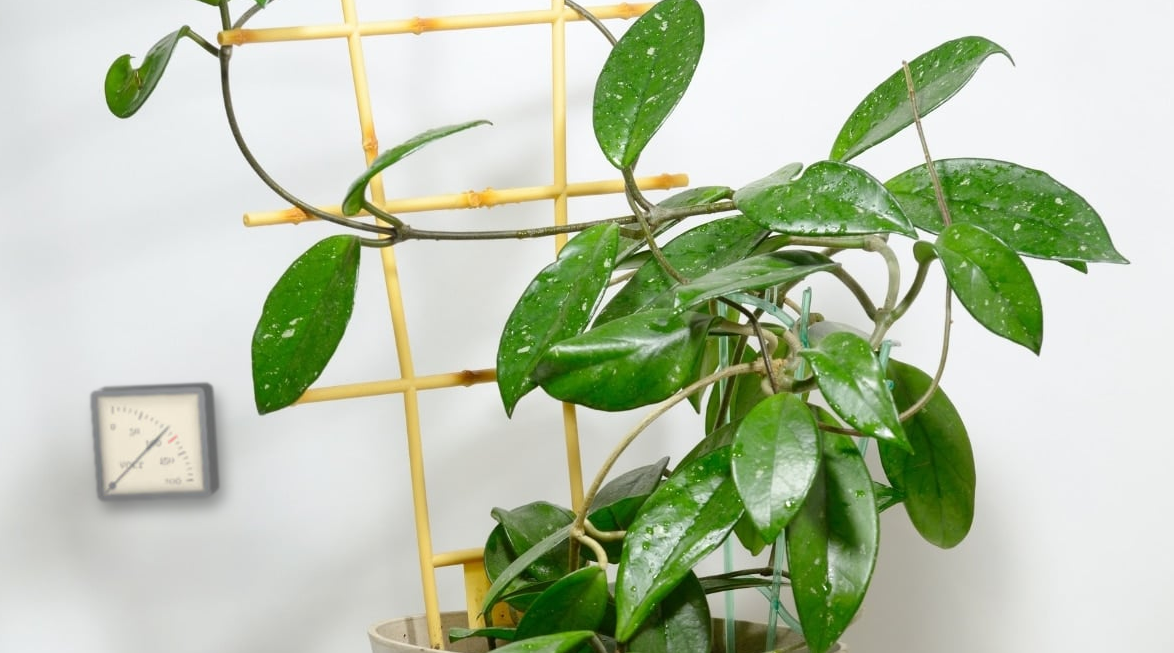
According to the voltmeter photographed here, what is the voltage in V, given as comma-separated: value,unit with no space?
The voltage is 100,V
